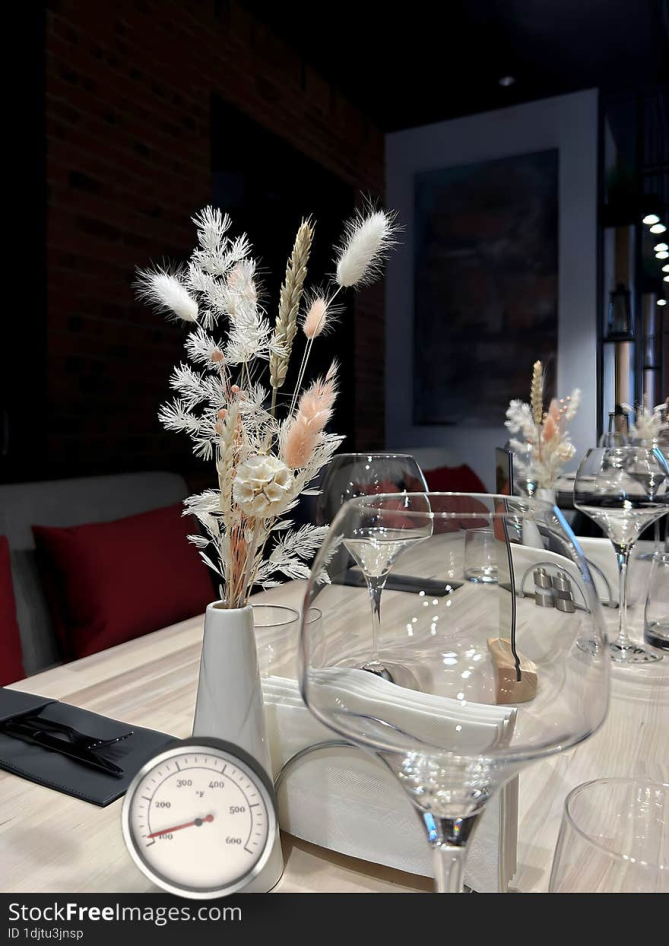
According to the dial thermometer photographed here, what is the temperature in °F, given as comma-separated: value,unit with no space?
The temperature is 120,°F
